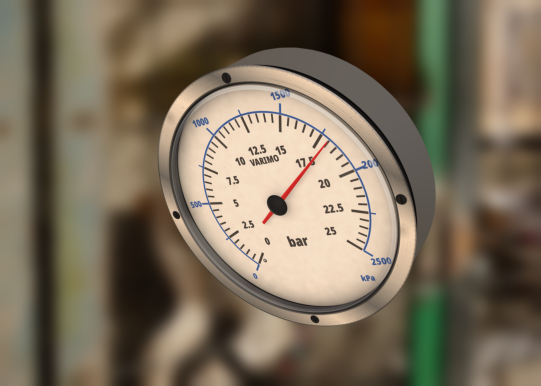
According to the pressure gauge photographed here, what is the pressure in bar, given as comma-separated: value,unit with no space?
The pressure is 18,bar
